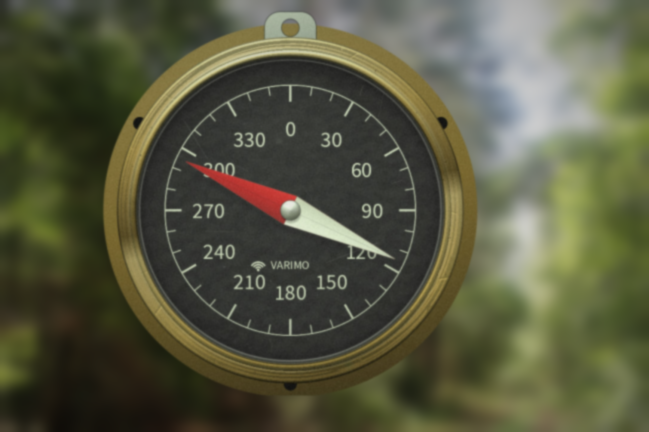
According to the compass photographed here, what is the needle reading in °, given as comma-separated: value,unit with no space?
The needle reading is 295,°
